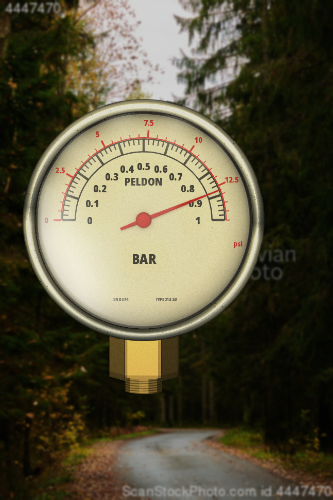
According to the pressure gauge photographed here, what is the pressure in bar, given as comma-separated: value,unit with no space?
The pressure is 0.88,bar
